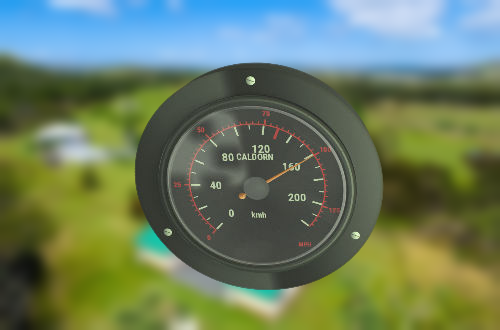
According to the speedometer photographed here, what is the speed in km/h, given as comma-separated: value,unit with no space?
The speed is 160,km/h
